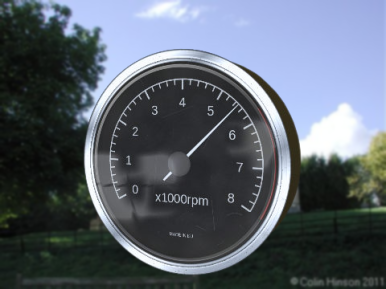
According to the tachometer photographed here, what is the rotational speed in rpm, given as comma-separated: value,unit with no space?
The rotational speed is 5500,rpm
